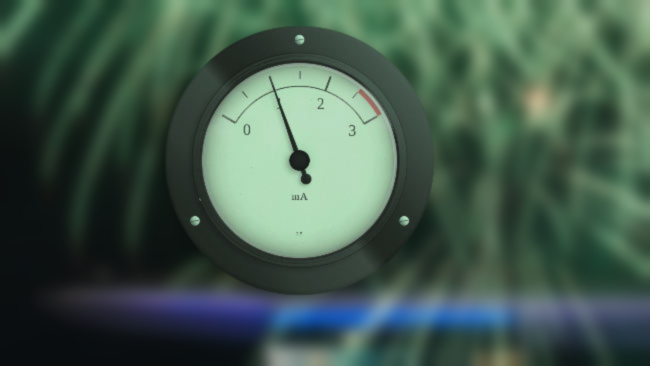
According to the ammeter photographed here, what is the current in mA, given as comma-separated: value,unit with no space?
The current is 1,mA
